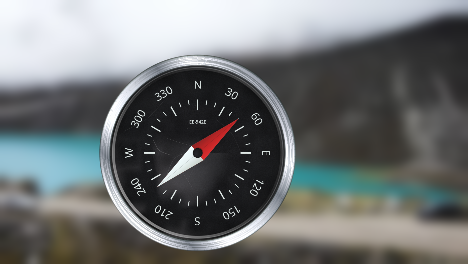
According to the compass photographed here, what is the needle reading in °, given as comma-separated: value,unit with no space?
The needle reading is 50,°
